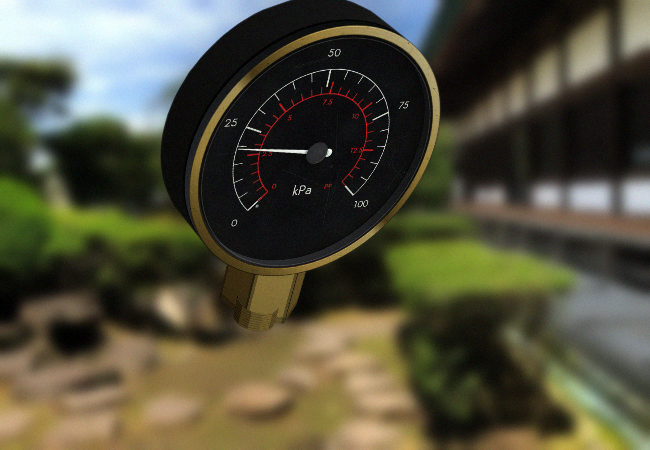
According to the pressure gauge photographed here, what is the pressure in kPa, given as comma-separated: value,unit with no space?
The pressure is 20,kPa
